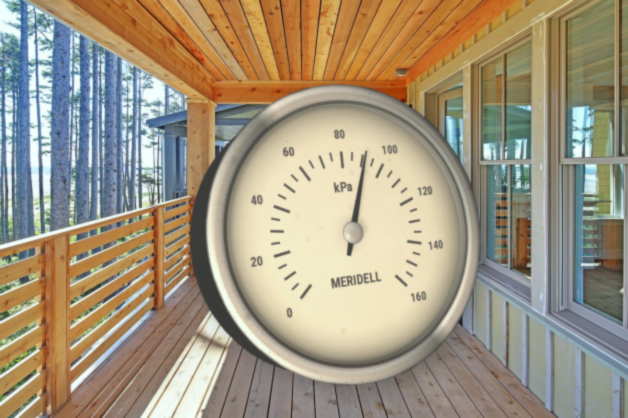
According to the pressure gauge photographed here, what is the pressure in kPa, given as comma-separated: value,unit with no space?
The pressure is 90,kPa
